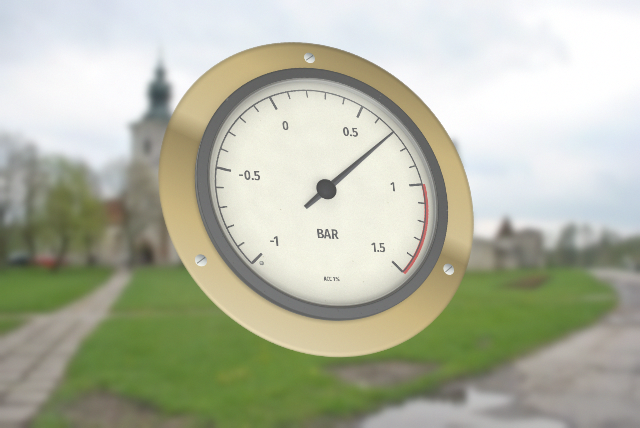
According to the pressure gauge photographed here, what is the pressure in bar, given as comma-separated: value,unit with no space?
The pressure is 0.7,bar
